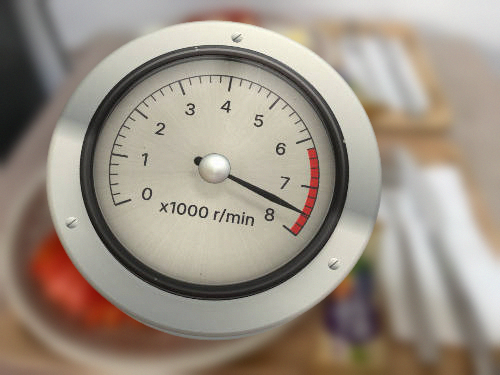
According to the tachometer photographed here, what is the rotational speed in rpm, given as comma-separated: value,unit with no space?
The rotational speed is 7600,rpm
